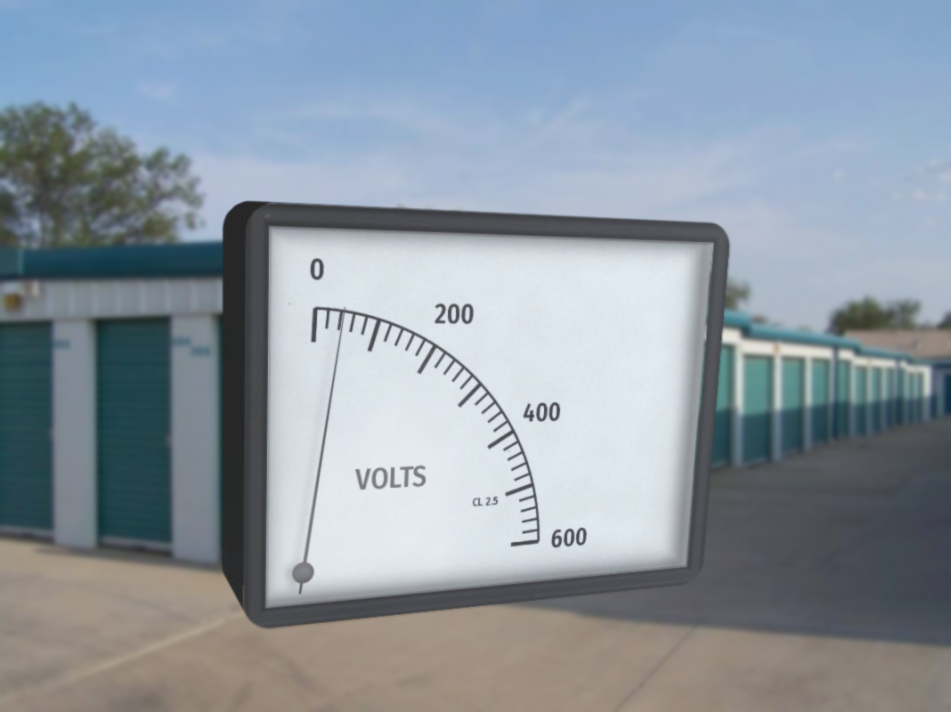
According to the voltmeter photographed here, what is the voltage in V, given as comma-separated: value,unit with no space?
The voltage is 40,V
